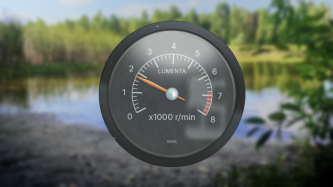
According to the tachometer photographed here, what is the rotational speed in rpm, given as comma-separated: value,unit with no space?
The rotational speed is 1800,rpm
